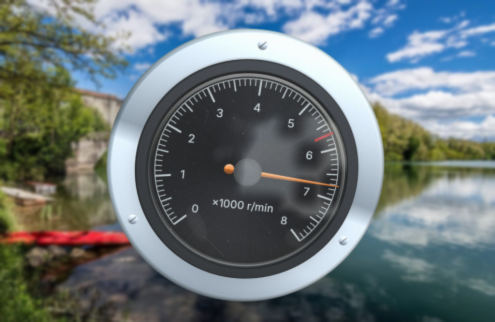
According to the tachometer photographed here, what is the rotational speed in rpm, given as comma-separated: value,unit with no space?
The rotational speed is 6700,rpm
